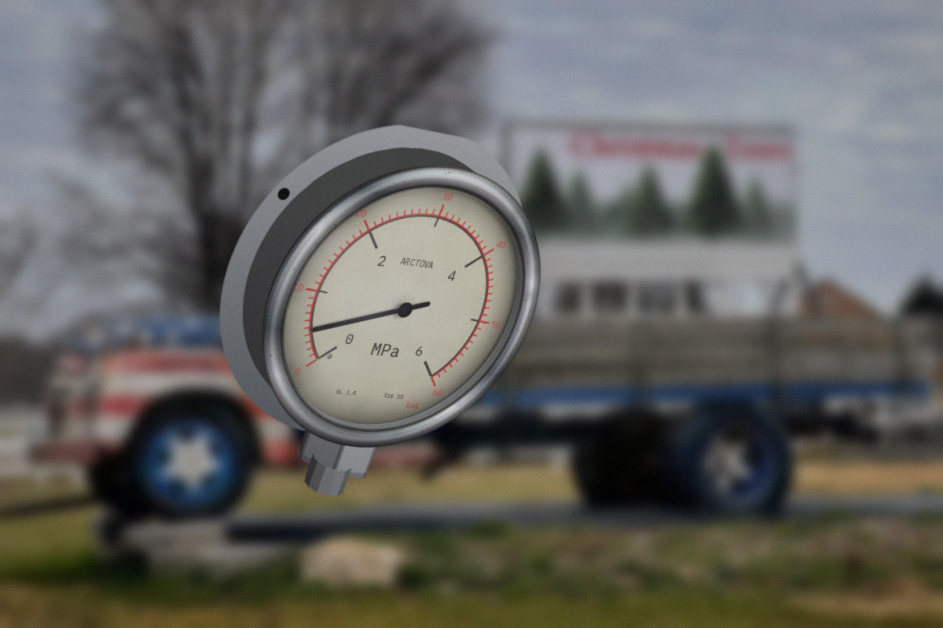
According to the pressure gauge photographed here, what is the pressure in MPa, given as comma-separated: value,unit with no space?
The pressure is 0.5,MPa
